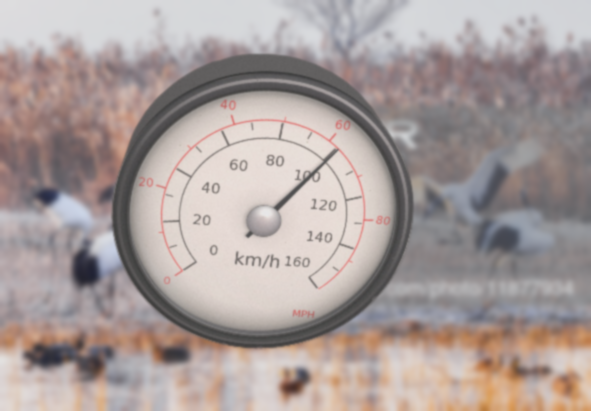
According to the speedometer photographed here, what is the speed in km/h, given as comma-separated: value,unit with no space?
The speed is 100,km/h
